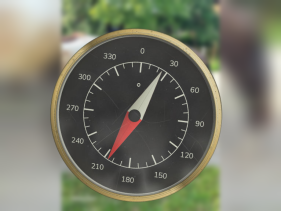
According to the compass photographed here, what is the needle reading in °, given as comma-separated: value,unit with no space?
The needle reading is 205,°
